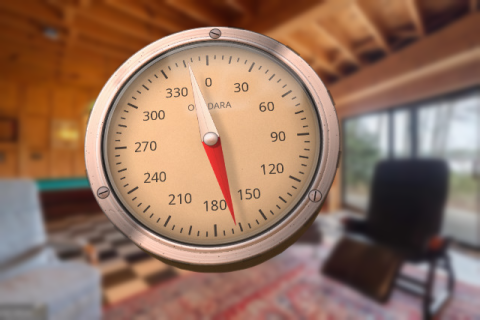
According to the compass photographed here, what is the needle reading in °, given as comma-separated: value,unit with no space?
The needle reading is 167.5,°
